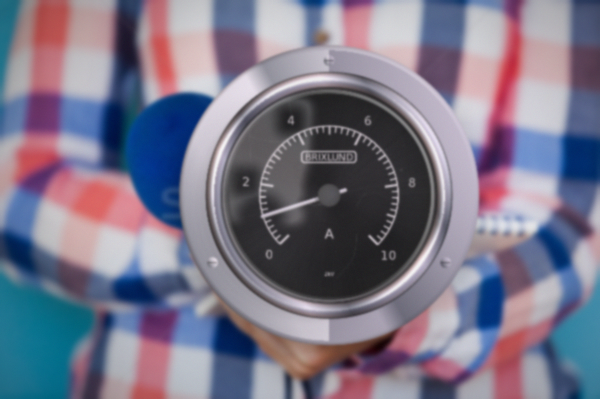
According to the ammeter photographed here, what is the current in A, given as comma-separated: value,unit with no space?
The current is 1,A
